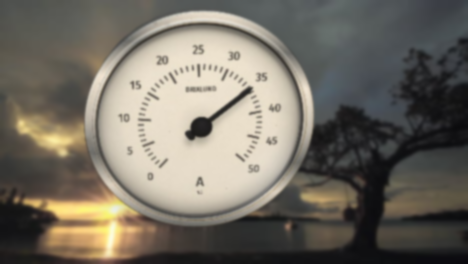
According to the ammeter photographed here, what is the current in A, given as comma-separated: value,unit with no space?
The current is 35,A
